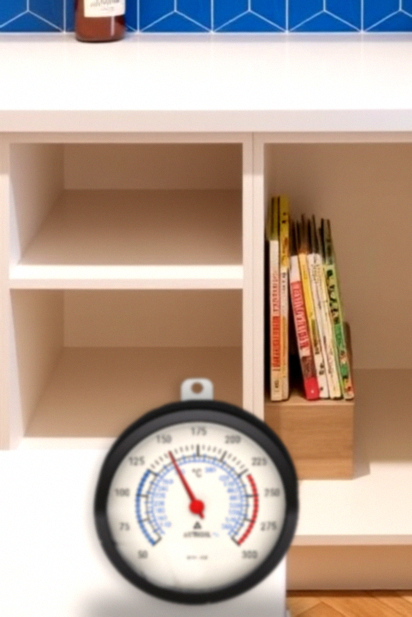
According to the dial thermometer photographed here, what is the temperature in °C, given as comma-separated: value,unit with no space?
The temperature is 150,°C
